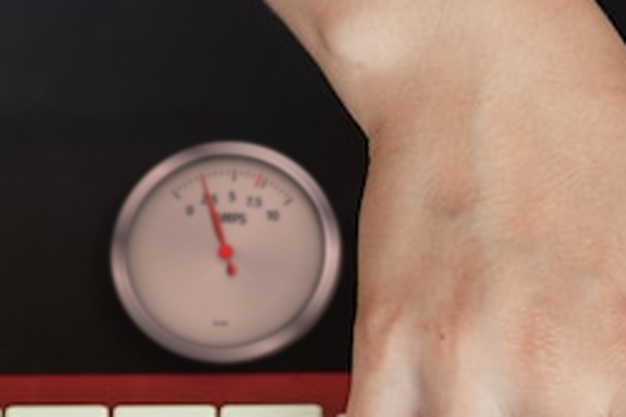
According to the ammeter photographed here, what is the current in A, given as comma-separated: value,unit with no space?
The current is 2.5,A
